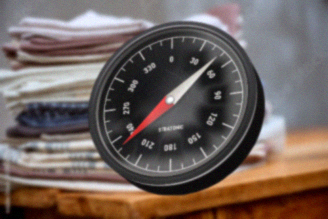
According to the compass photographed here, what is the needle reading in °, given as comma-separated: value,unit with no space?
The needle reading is 230,°
